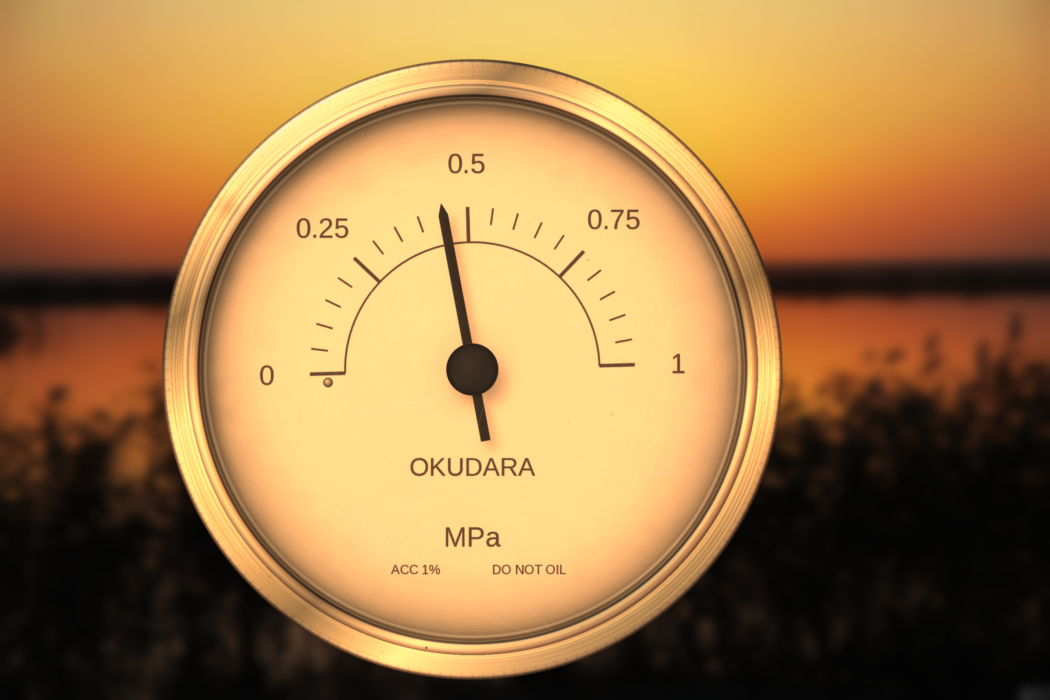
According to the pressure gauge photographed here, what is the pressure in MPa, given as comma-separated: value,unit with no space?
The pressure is 0.45,MPa
